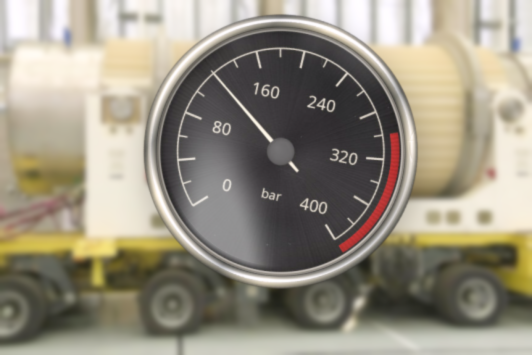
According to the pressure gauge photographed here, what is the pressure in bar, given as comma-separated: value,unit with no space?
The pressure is 120,bar
